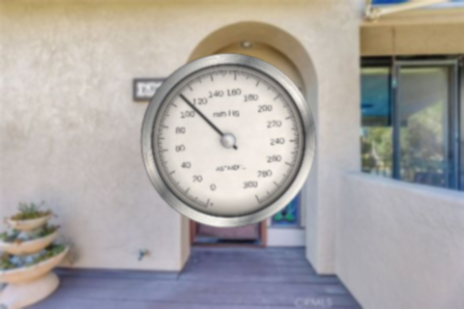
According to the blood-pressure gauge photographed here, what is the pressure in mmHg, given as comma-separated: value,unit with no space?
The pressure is 110,mmHg
